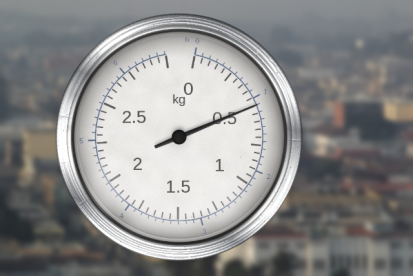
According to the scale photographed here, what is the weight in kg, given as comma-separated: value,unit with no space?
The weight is 0.5,kg
